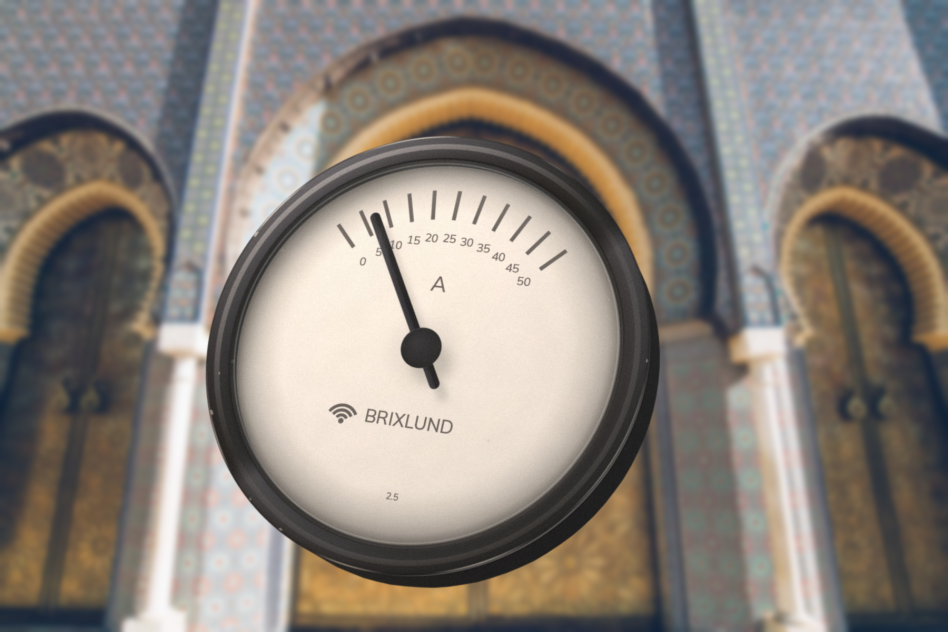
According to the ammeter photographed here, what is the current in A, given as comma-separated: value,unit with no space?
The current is 7.5,A
